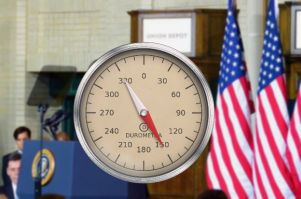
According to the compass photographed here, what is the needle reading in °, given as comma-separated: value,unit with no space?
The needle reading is 150,°
